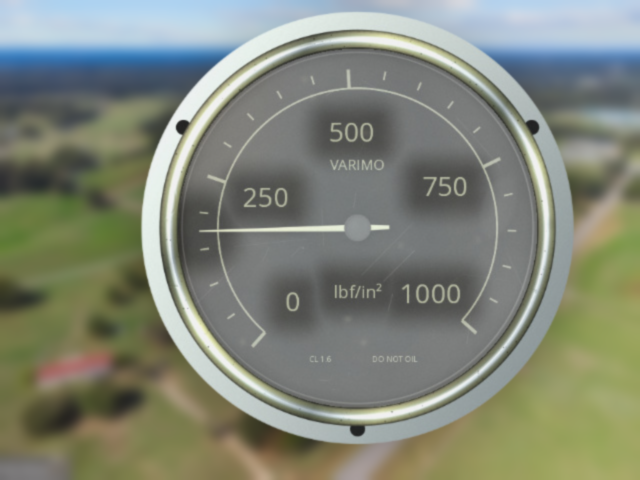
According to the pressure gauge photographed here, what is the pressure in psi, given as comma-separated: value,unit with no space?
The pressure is 175,psi
